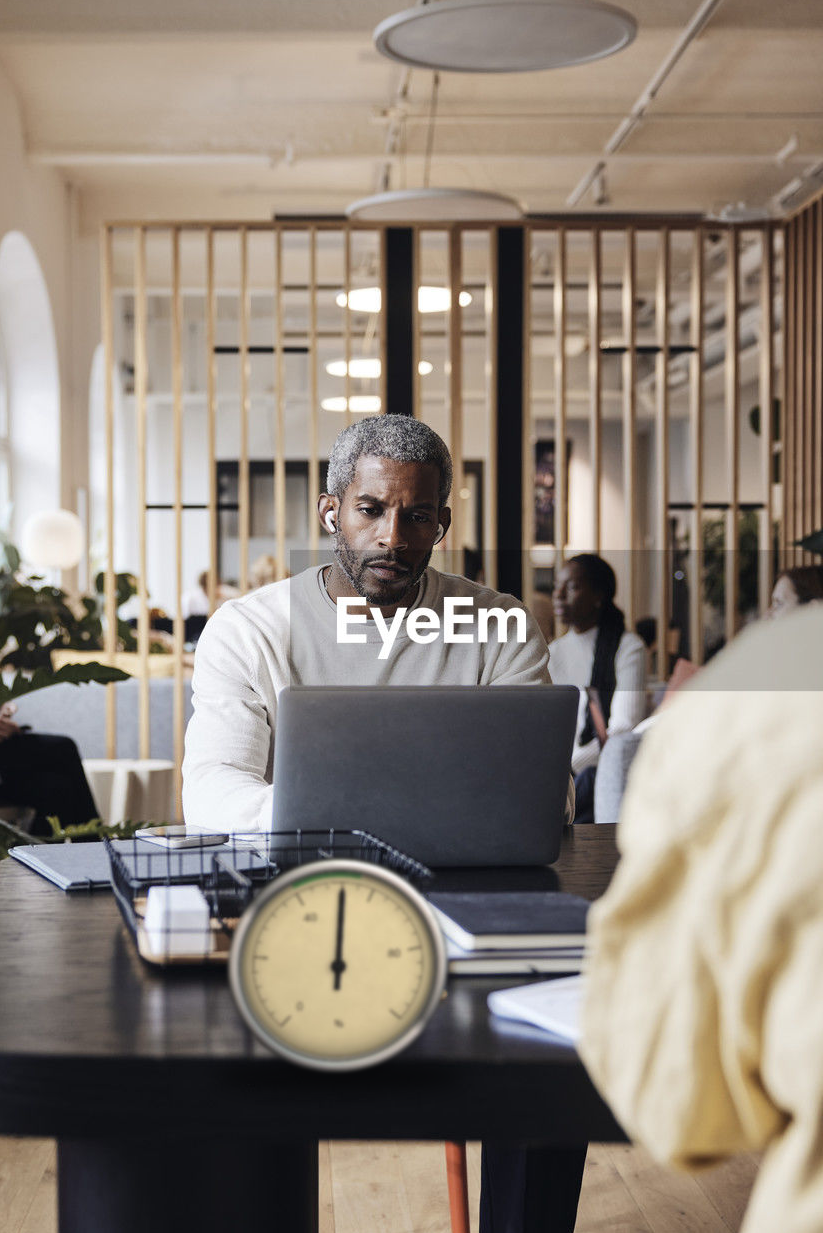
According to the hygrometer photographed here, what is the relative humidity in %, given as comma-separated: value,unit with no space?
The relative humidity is 52,%
